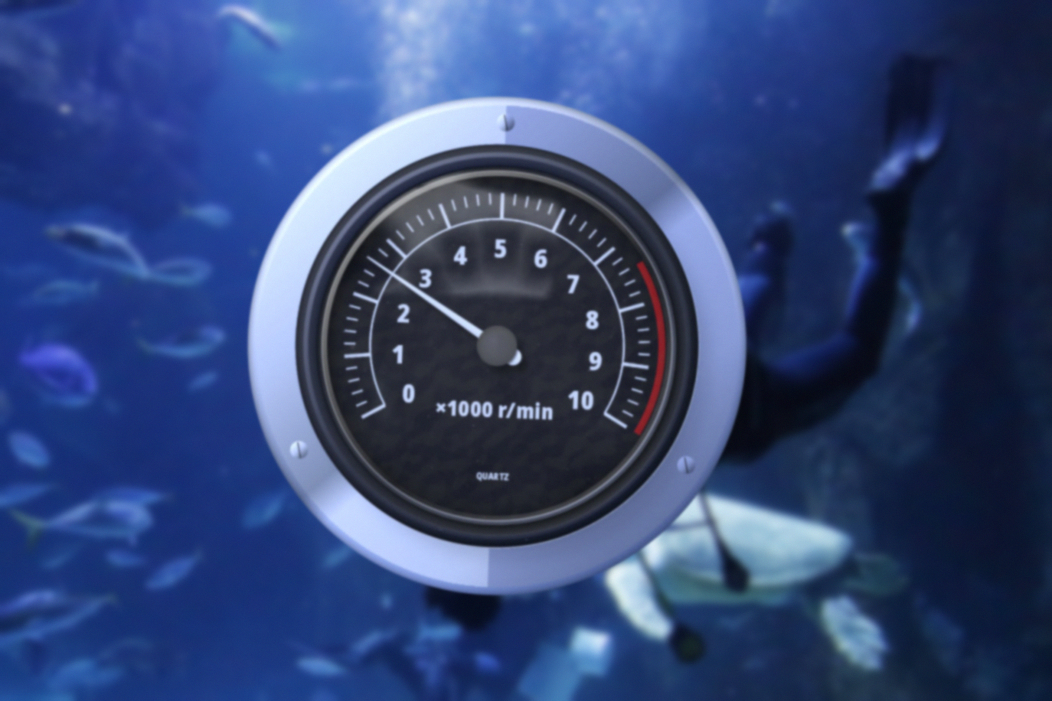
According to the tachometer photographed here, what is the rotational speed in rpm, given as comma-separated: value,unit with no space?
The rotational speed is 2600,rpm
